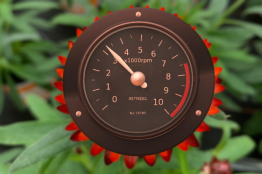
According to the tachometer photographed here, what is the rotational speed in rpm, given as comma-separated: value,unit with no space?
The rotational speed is 3250,rpm
